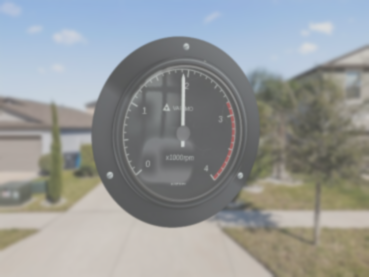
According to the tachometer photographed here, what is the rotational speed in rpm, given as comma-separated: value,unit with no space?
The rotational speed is 1900,rpm
